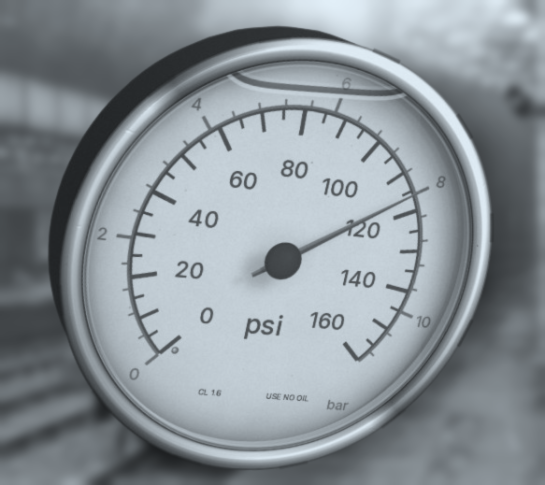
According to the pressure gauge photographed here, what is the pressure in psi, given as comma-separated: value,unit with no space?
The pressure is 115,psi
